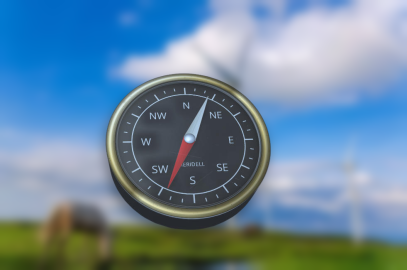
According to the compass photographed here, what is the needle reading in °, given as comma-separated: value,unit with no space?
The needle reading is 205,°
